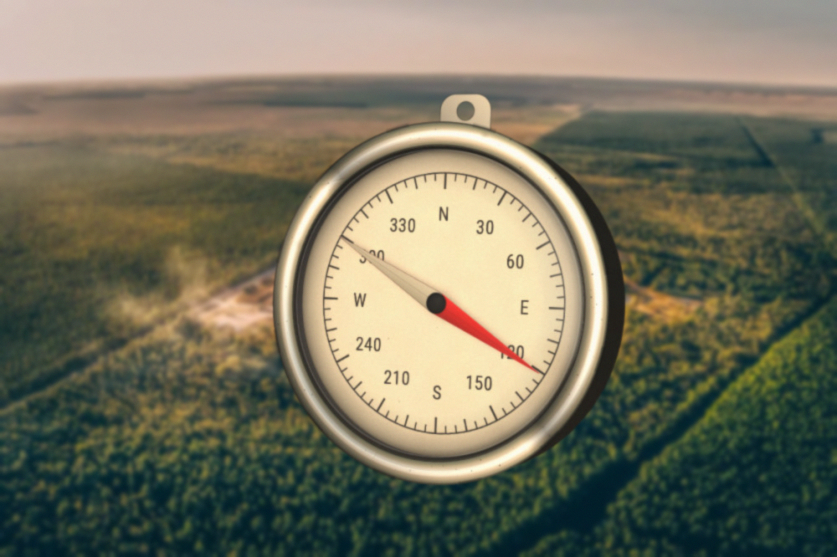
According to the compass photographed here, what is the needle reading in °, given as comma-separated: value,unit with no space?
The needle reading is 120,°
